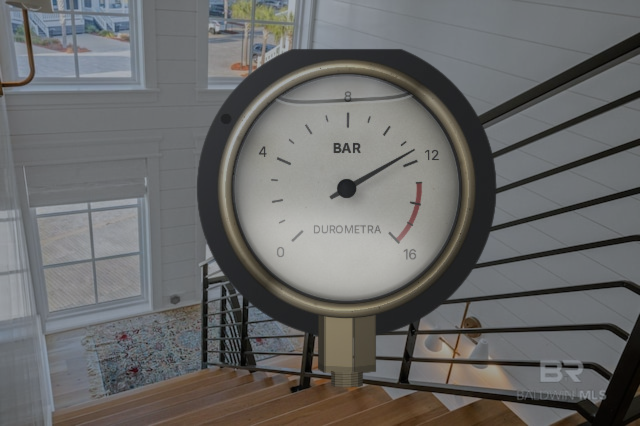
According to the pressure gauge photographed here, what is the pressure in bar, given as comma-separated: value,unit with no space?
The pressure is 11.5,bar
